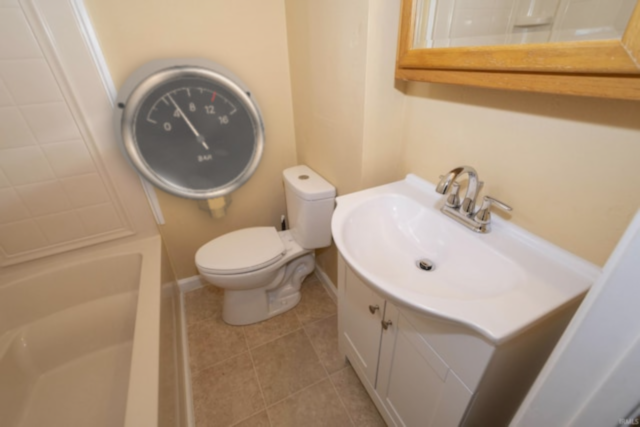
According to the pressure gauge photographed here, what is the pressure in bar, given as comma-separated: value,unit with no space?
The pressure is 5,bar
